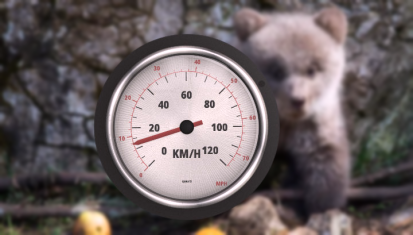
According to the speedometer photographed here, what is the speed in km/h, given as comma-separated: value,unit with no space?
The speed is 12.5,km/h
